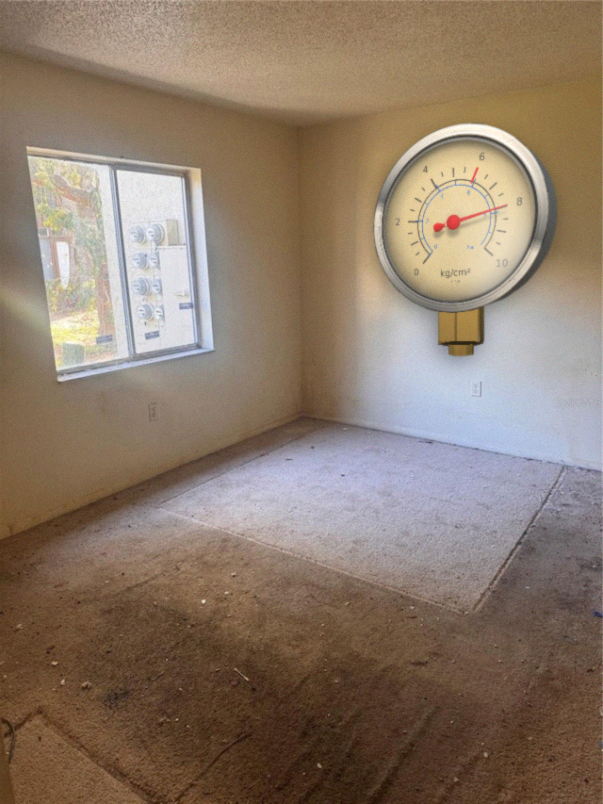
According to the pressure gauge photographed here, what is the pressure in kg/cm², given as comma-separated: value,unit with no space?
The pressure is 8,kg/cm²
